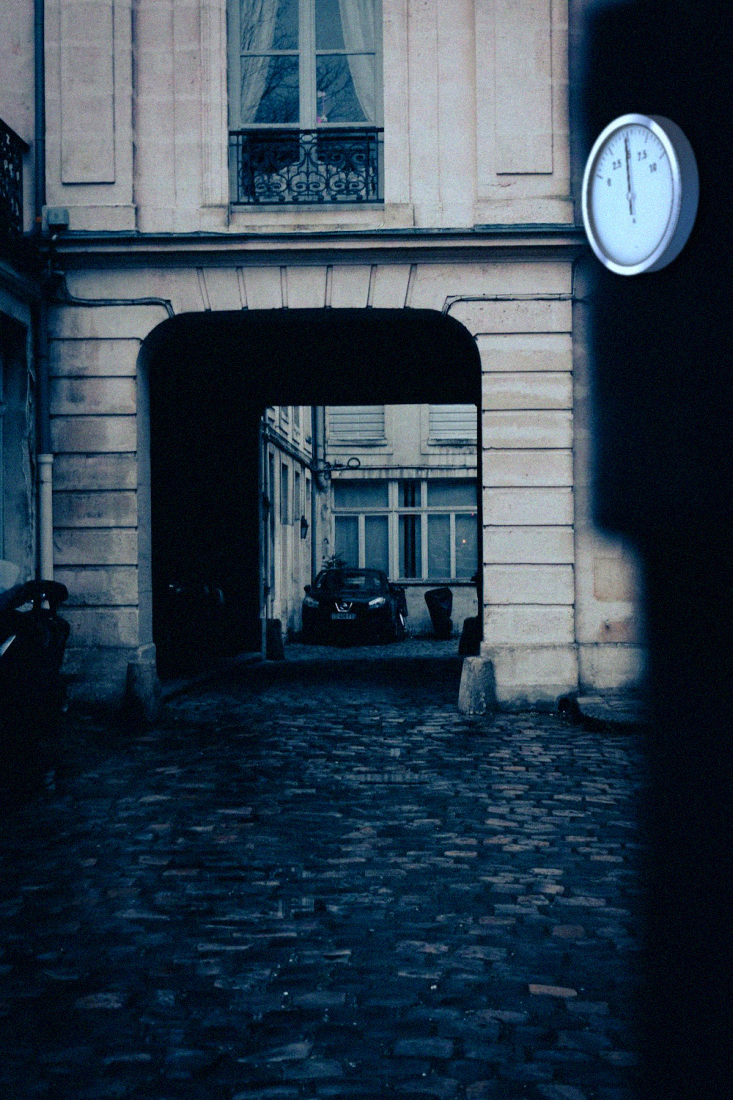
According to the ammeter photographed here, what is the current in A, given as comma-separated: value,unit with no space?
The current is 5,A
